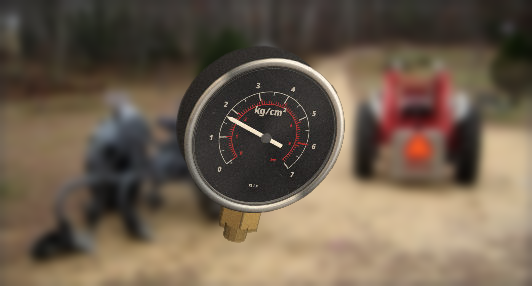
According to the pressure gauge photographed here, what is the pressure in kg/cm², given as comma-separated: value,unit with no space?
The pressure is 1.75,kg/cm²
